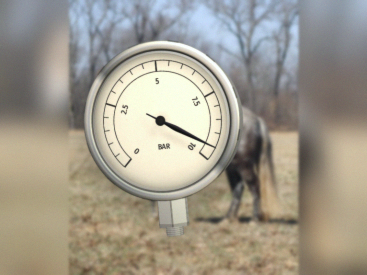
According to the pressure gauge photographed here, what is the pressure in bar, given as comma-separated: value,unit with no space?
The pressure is 9.5,bar
